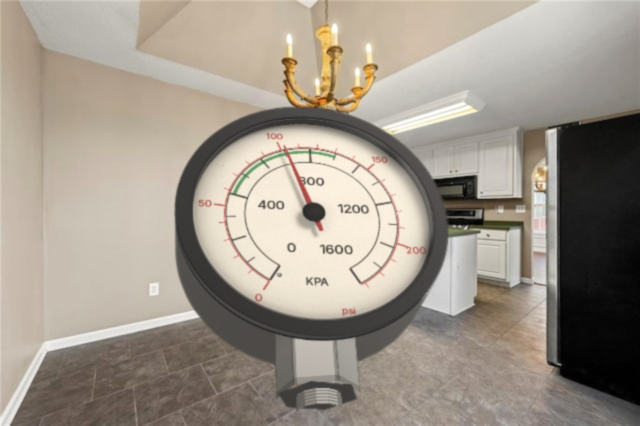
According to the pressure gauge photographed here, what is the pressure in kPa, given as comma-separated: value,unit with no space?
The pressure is 700,kPa
